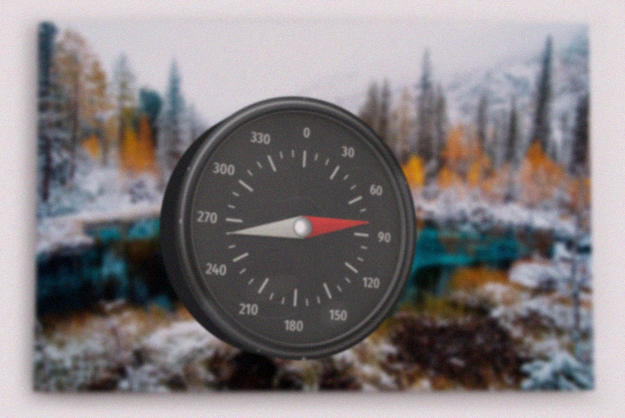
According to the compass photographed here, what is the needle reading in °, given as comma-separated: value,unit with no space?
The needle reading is 80,°
